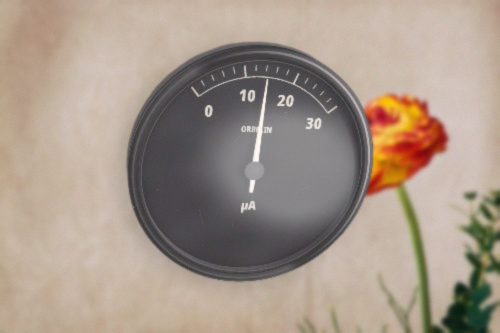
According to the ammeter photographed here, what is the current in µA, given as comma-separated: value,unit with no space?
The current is 14,µA
